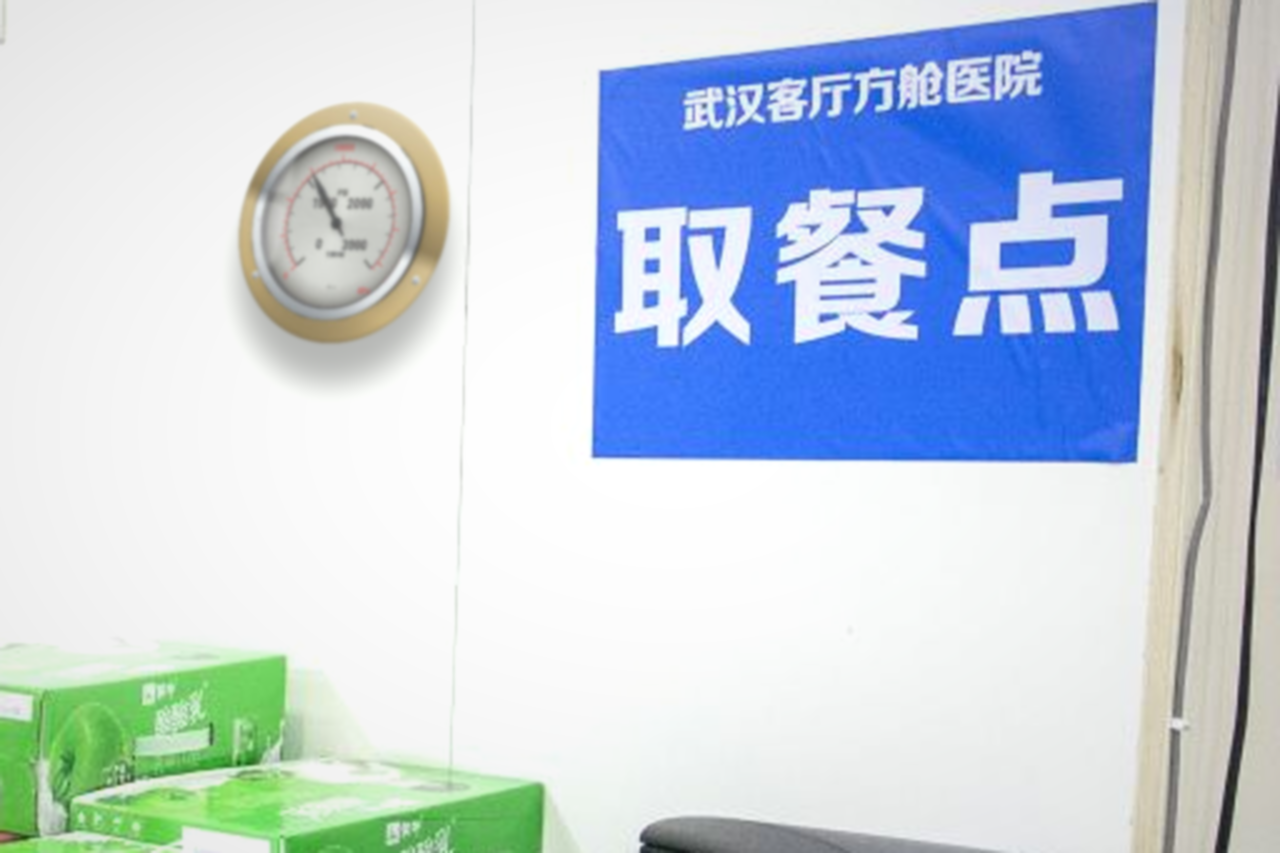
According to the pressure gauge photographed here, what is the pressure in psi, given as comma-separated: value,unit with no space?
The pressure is 1100,psi
